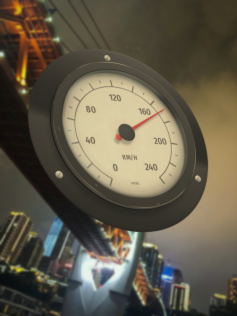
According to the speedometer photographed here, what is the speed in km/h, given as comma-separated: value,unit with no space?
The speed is 170,km/h
